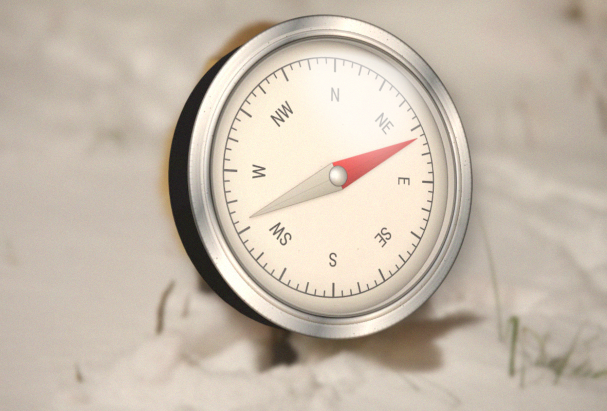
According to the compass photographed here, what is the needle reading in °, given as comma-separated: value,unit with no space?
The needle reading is 65,°
